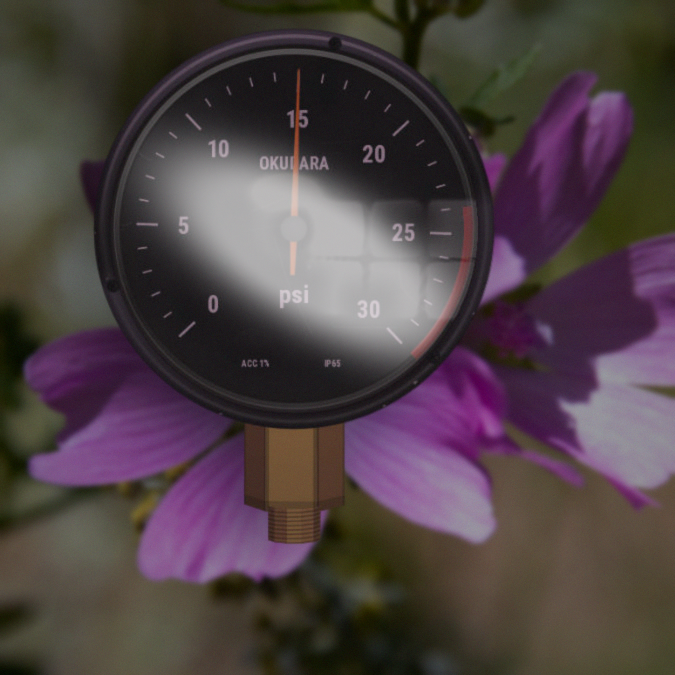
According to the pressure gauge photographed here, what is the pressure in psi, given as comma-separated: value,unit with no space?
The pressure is 15,psi
